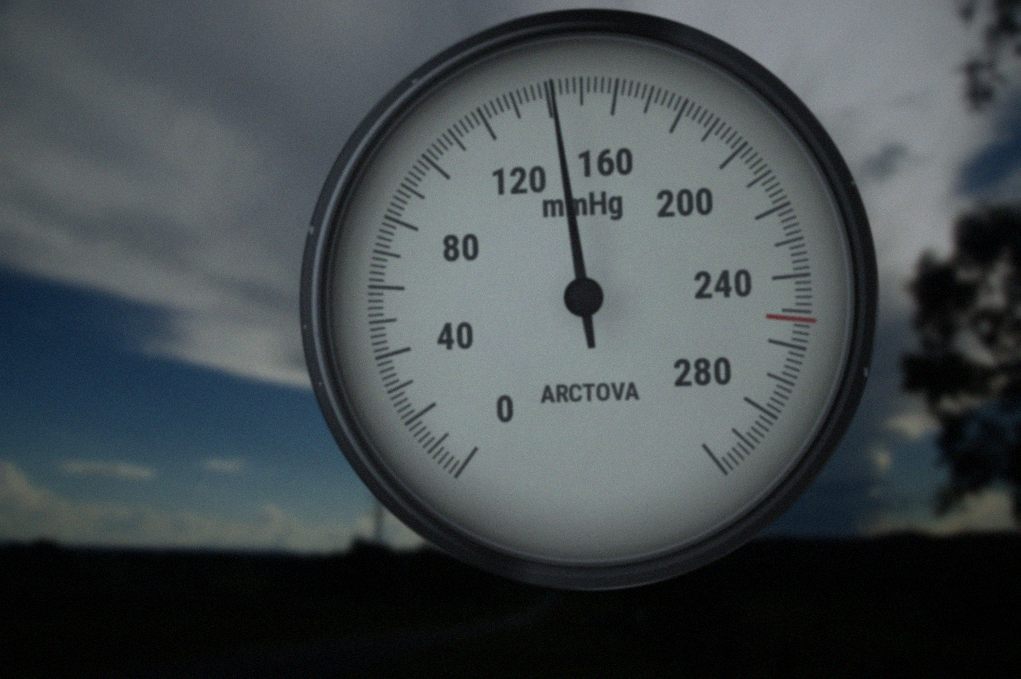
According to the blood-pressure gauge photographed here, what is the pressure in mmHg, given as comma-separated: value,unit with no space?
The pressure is 142,mmHg
